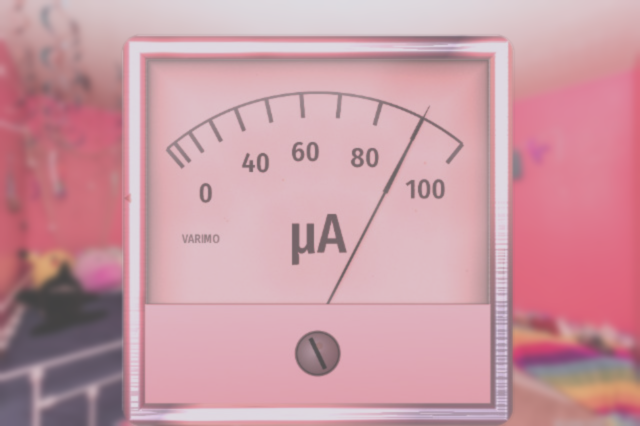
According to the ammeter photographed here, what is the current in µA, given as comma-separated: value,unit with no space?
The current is 90,µA
